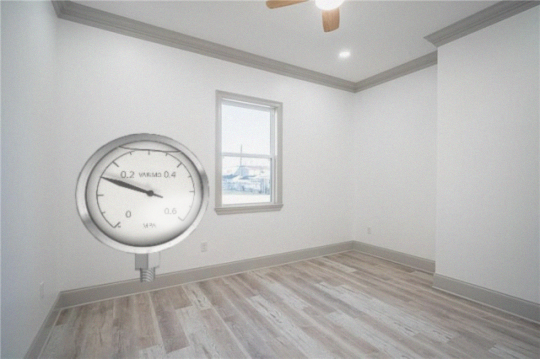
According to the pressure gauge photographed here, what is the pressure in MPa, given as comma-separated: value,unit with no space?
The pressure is 0.15,MPa
